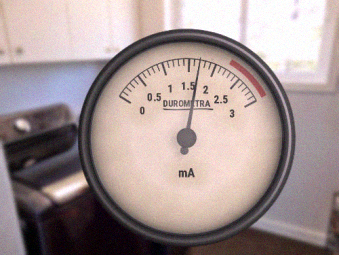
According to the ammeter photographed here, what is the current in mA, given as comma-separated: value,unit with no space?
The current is 1.7,mA
